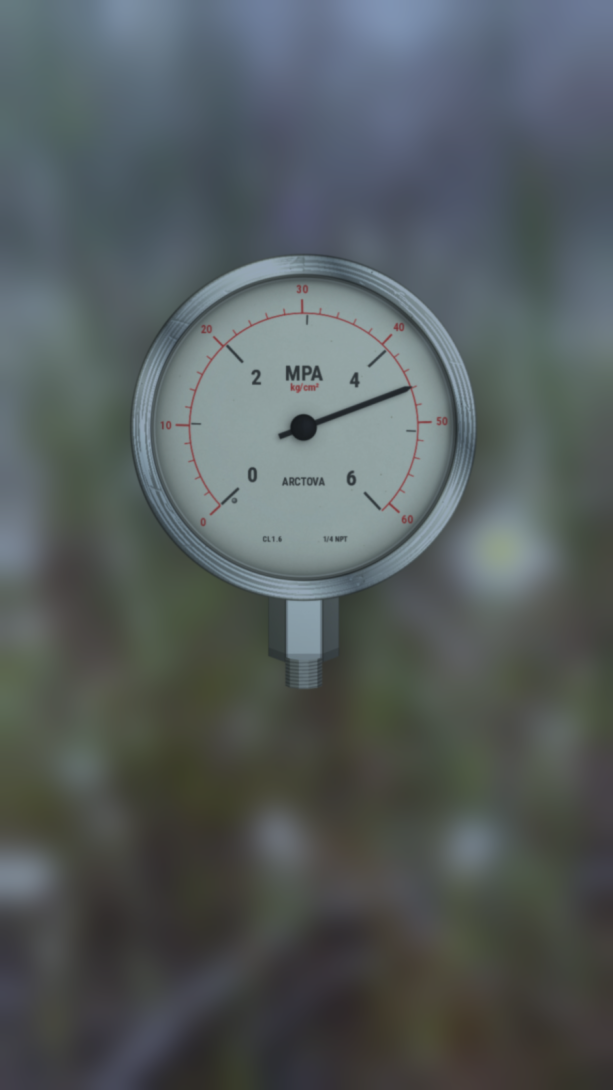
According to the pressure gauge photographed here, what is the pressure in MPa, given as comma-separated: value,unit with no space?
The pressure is 4.5,MPa
